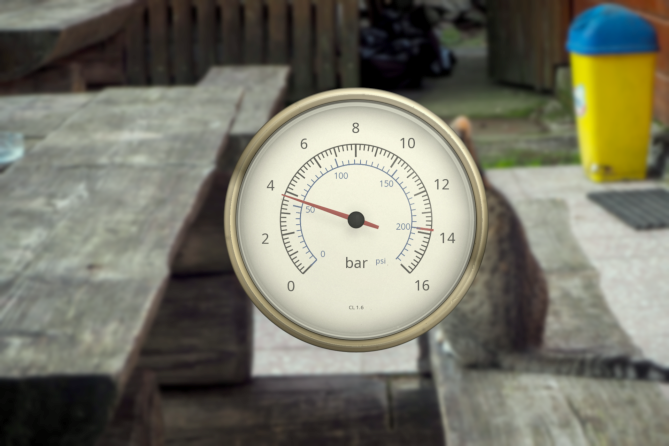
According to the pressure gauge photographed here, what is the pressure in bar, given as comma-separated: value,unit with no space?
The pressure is 3.8,bar
